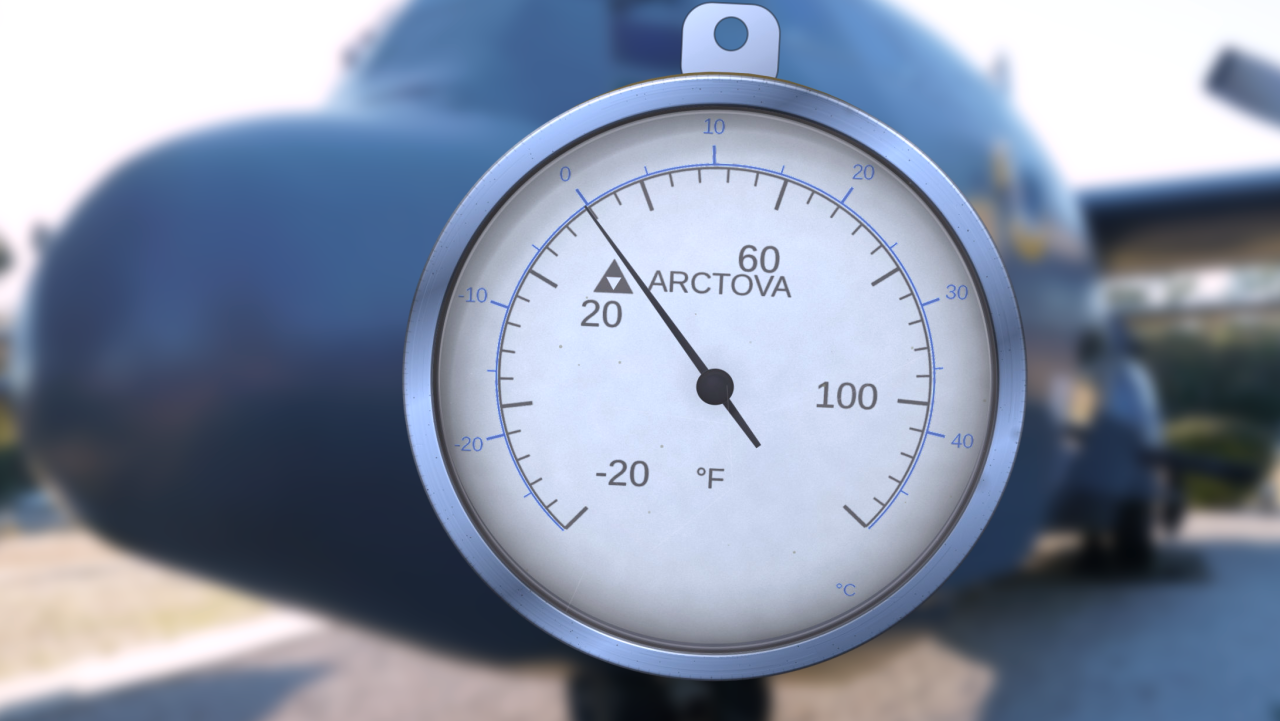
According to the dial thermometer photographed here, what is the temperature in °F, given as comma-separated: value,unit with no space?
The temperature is 32,°F
